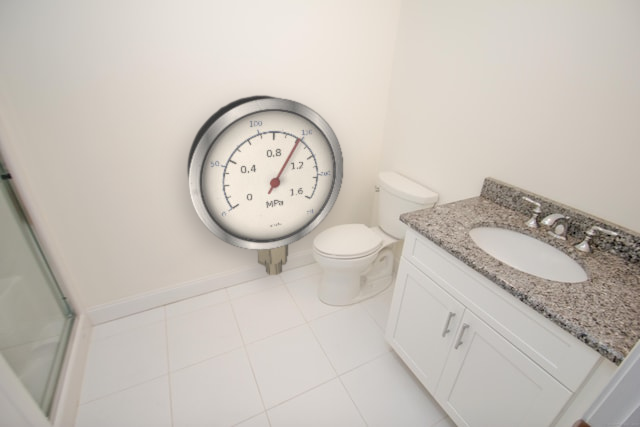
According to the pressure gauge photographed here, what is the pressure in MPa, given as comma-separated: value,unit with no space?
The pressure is 1,MPa
